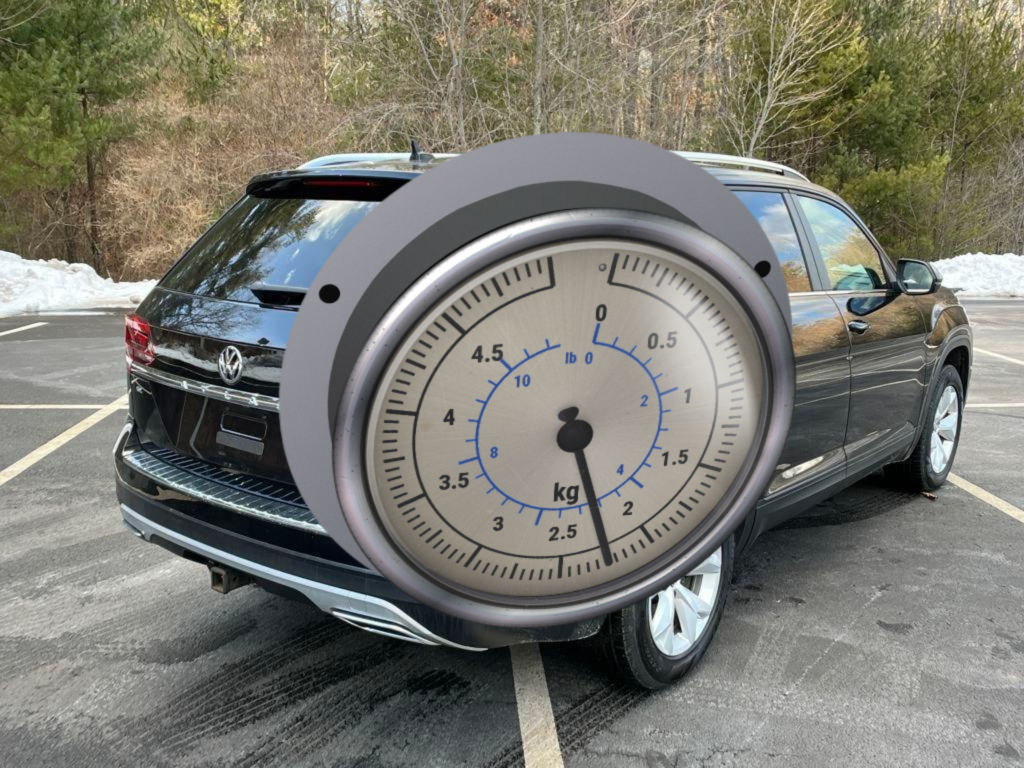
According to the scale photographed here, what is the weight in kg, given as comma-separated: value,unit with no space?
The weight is 2.25,kg
